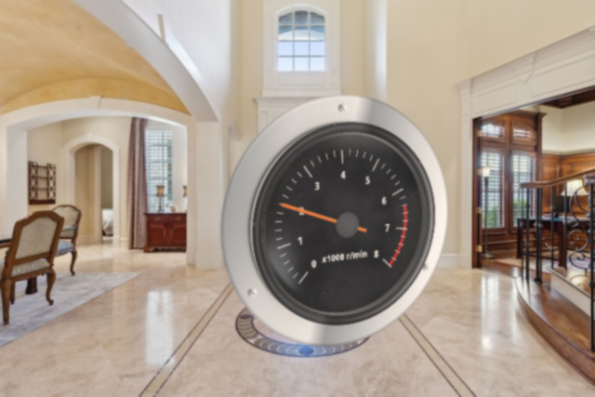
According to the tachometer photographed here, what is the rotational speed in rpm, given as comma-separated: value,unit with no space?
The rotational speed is 2000,rpm
